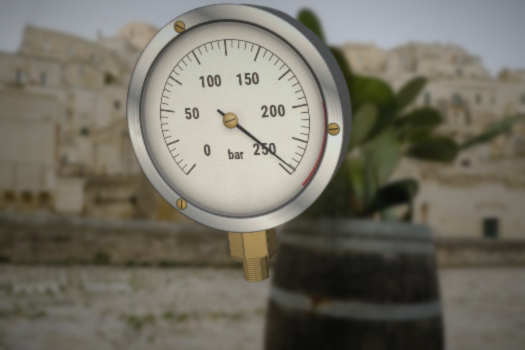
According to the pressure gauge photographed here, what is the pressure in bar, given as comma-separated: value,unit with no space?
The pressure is 245,bar
